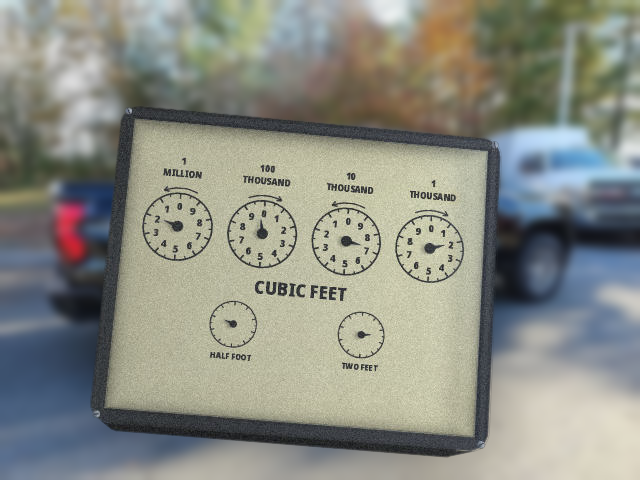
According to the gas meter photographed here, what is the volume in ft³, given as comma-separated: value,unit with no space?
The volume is 197200,ft³
